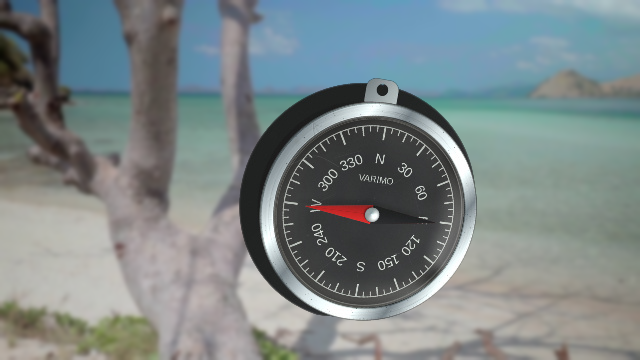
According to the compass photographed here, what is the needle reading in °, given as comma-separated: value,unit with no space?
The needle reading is 270,°
